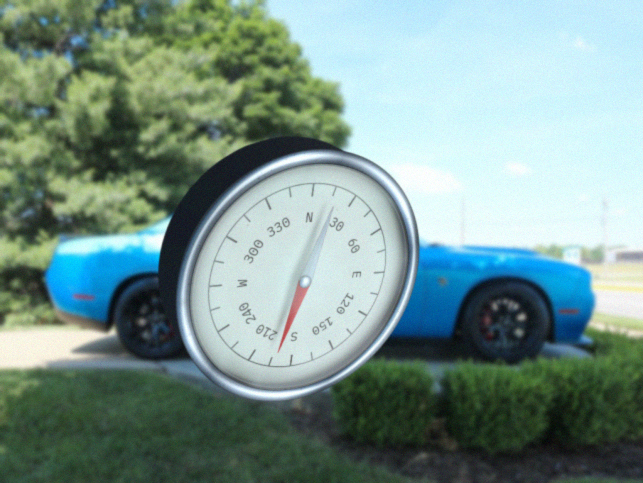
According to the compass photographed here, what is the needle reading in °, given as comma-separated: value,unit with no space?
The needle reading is 195,°
